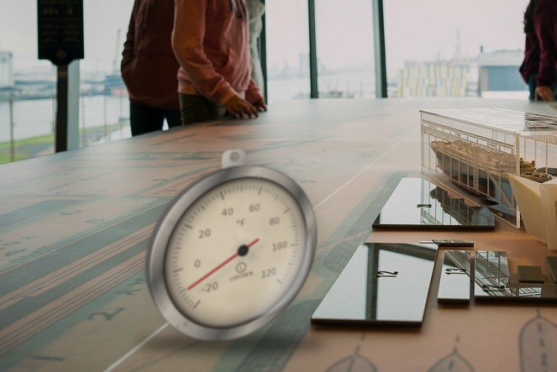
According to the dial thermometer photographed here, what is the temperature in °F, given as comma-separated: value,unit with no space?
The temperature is -10,°F
